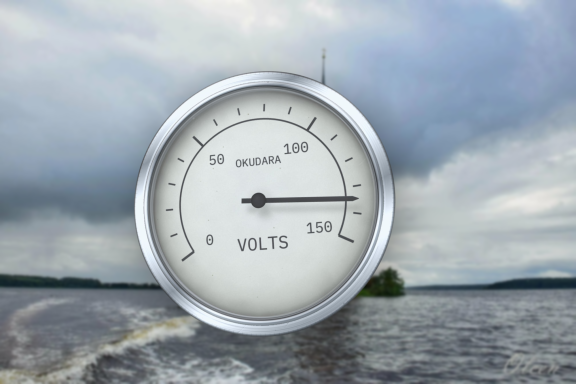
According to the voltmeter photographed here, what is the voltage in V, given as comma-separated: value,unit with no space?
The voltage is 135,V
